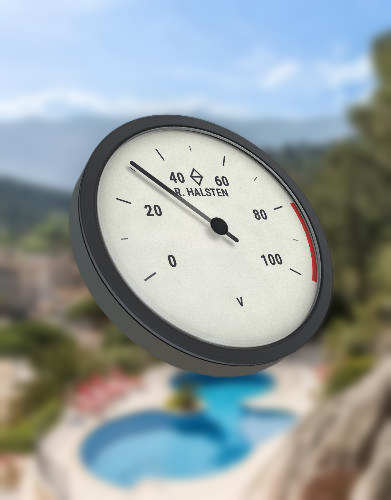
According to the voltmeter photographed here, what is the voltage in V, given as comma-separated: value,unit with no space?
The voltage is 30,V
